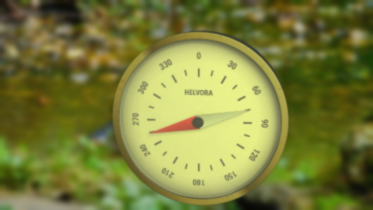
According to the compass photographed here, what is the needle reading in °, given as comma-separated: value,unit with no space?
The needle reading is 255,°
